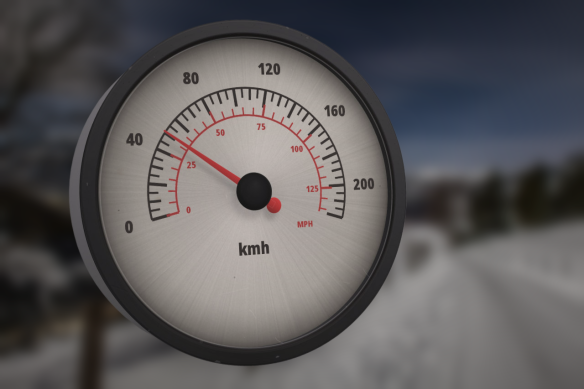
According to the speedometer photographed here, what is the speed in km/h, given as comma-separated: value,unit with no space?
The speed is 50,km/h
